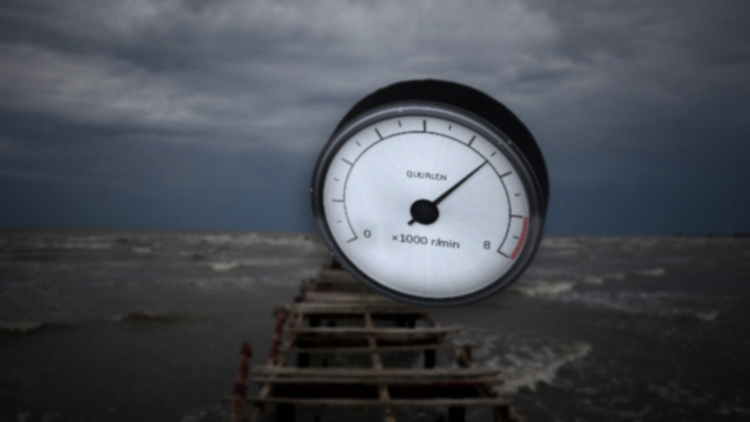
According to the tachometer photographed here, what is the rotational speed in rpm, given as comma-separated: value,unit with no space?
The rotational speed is 5500,rpm
